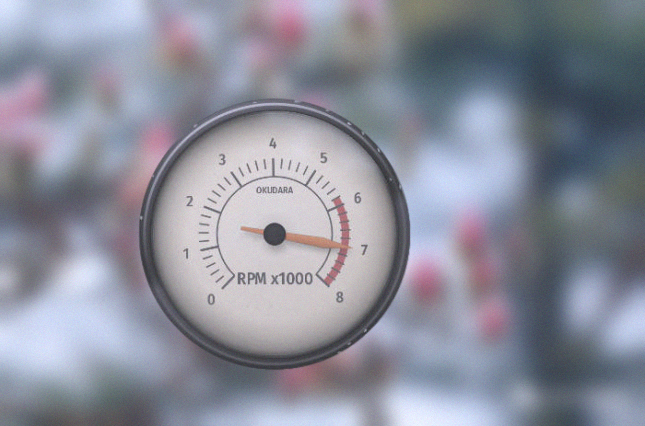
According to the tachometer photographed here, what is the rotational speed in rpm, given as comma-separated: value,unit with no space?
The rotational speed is 7000,rpm
